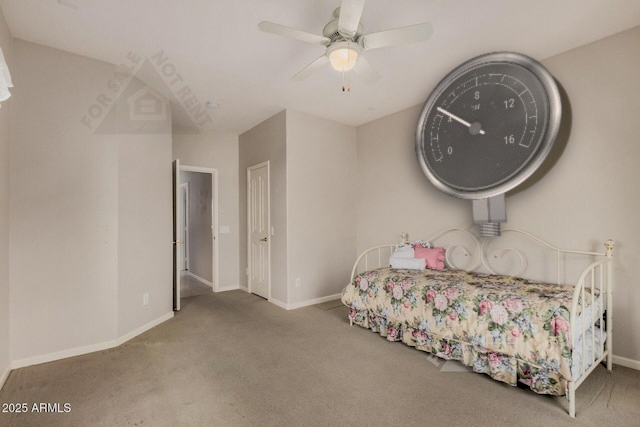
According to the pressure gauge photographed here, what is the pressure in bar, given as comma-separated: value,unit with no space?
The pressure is 4.5,bar
